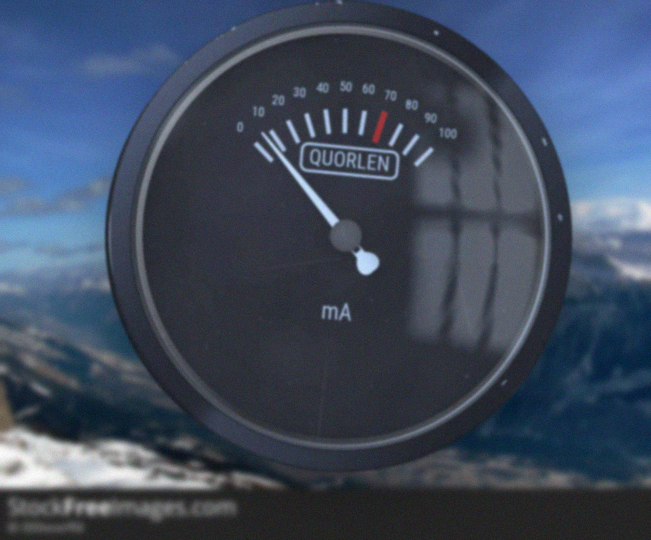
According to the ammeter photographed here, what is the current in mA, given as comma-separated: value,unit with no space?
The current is 5,mA
